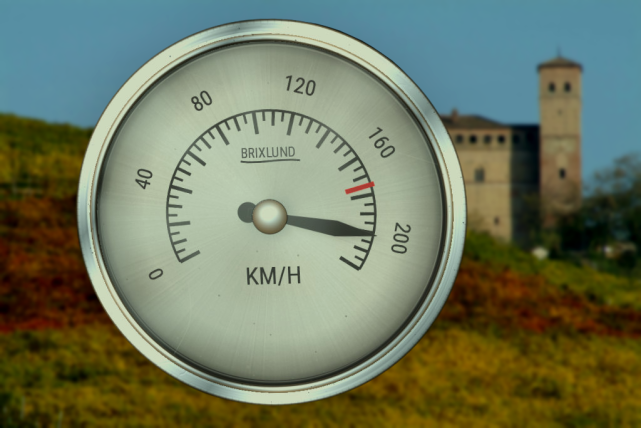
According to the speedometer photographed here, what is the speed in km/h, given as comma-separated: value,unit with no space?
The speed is 200,km/h
